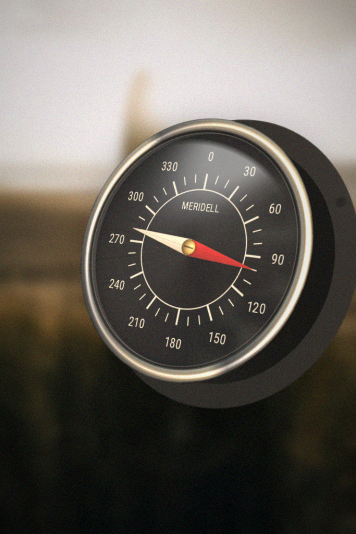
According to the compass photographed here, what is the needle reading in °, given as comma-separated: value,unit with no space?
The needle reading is 100,°
